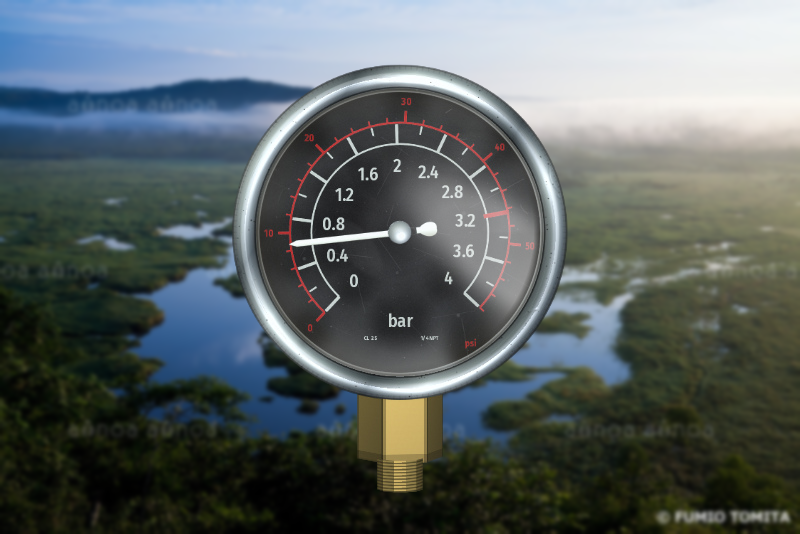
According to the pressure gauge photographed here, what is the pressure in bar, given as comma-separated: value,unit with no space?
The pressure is 0.6,bar
